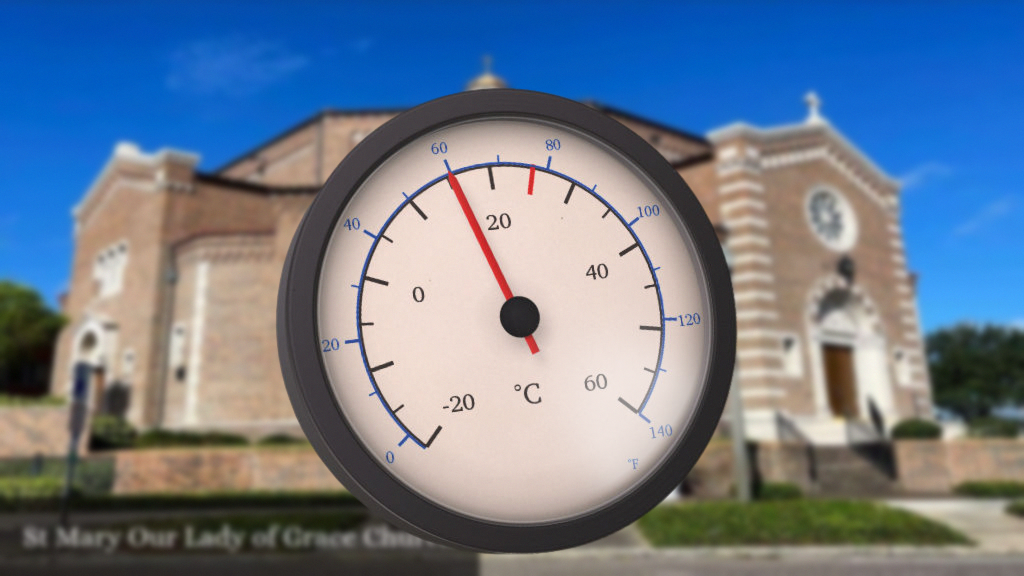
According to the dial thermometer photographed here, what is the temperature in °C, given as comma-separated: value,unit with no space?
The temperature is 15,°C
